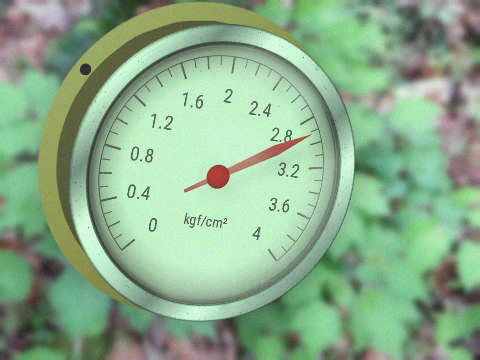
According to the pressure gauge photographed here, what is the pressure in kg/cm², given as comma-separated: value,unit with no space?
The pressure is 2.9,kg/cm²
